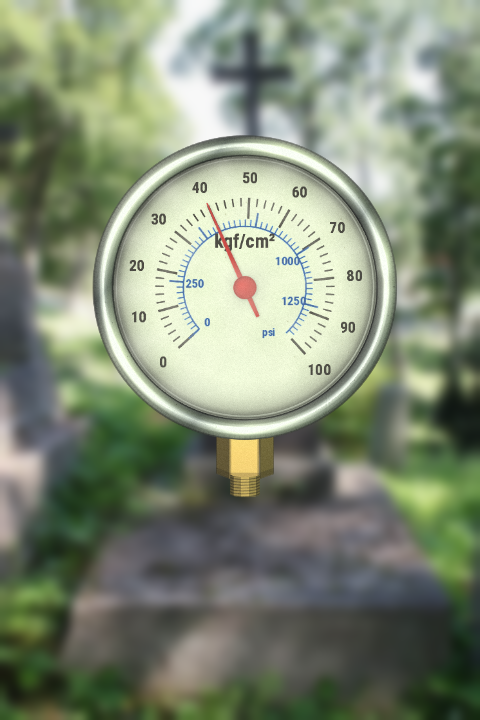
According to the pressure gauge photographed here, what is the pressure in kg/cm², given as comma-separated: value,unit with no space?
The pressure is 40,kg/cm²
